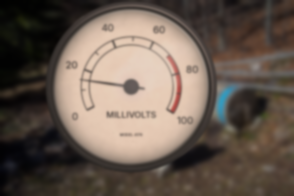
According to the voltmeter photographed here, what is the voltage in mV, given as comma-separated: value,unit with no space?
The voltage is 15,mV
